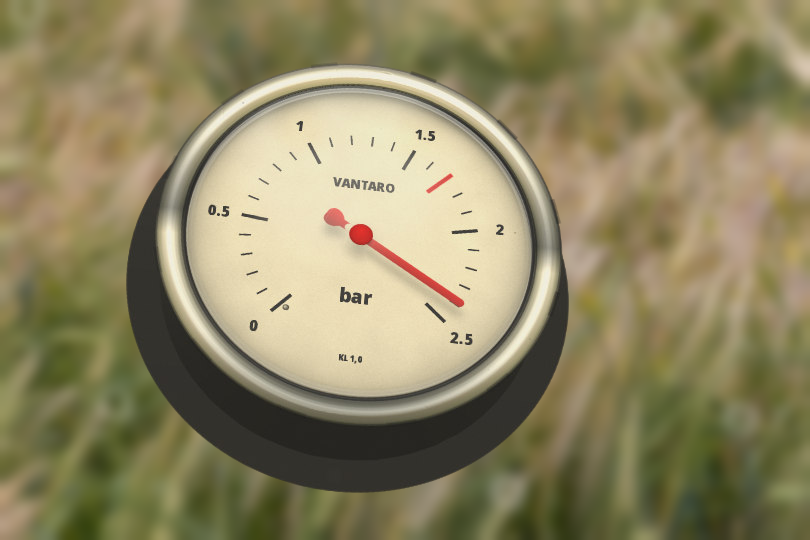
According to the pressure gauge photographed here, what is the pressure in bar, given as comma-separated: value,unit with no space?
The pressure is 2.4,bar
